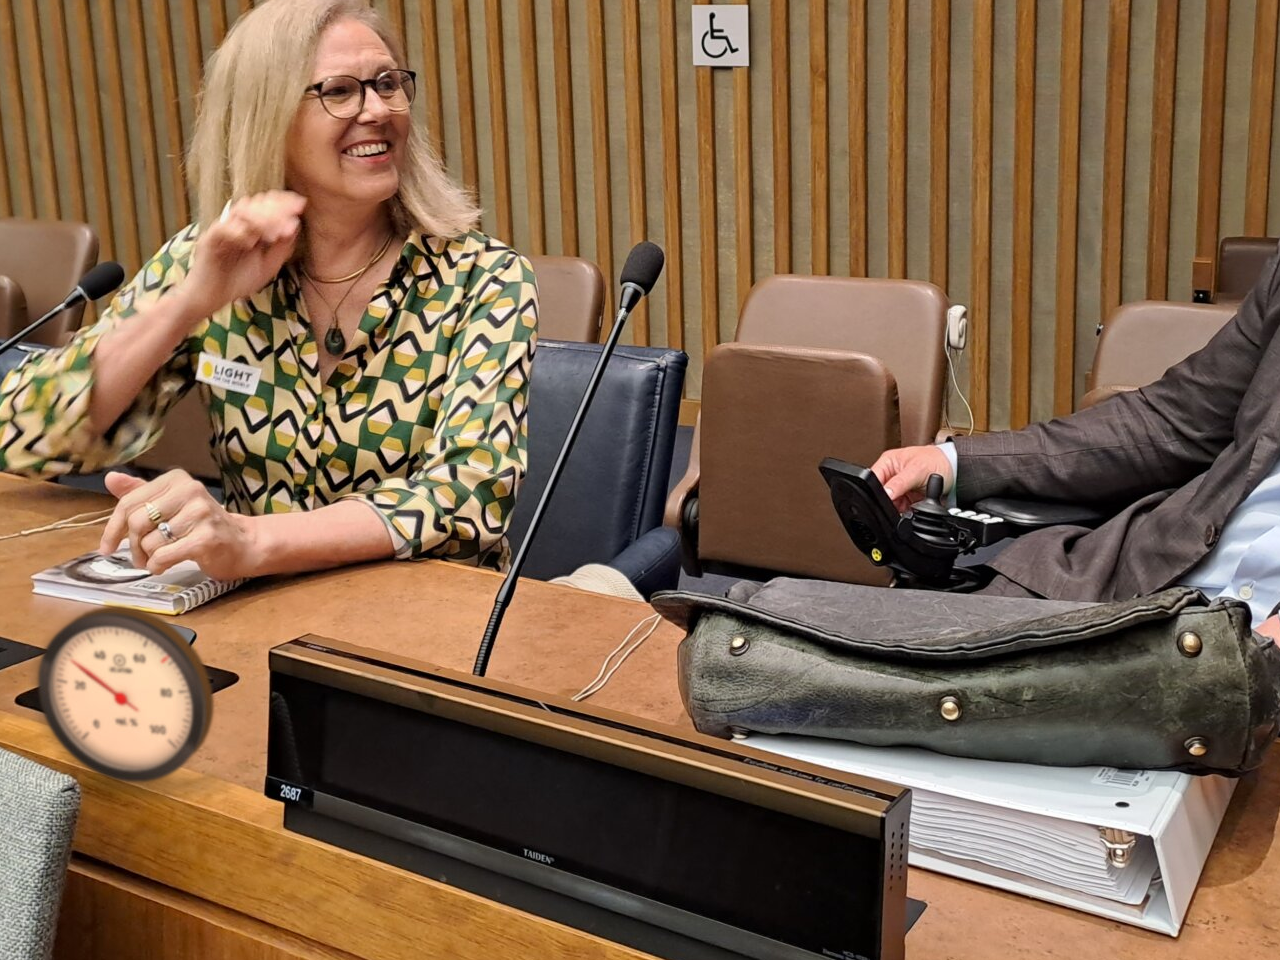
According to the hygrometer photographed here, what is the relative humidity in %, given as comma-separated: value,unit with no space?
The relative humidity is 30,%
